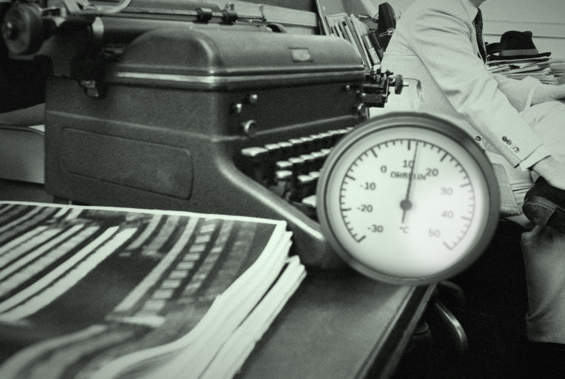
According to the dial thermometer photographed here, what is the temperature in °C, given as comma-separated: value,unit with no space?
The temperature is 12,°C
